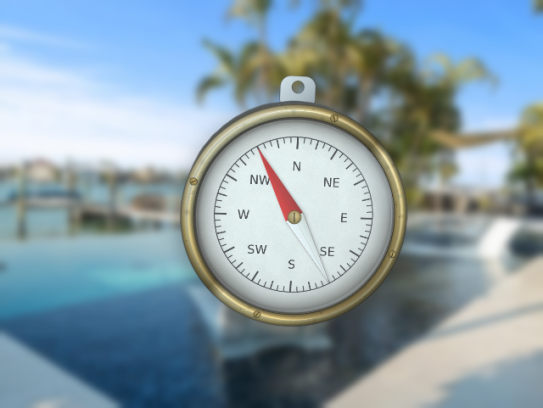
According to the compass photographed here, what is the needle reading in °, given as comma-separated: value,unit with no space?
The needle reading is 330,°
